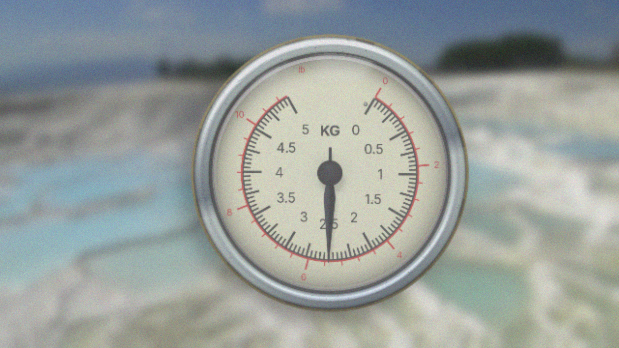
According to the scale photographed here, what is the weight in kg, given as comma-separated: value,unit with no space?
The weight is 2.5,kg
